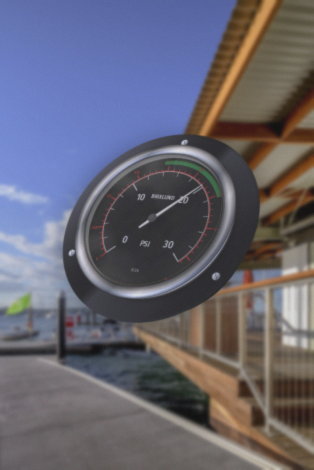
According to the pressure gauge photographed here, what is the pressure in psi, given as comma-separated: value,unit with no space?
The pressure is 20,psi
